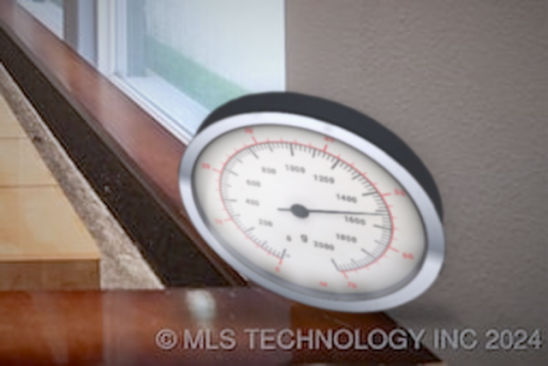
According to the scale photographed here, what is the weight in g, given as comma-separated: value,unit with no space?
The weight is 1500,g
